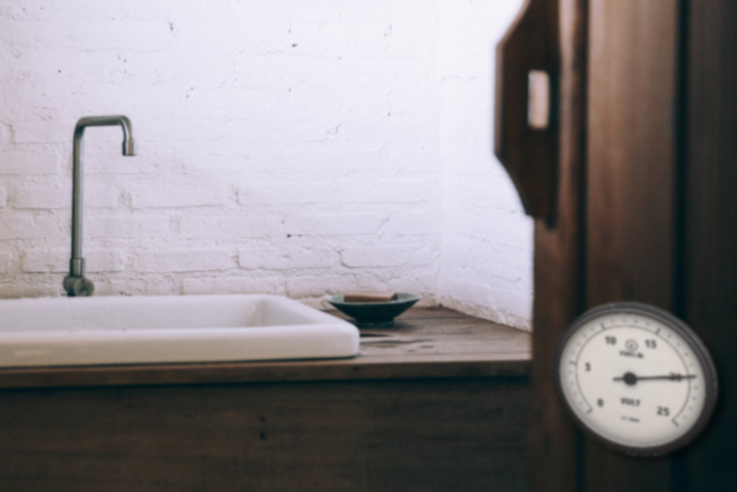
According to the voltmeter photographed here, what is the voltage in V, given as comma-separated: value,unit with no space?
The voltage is 20,V
